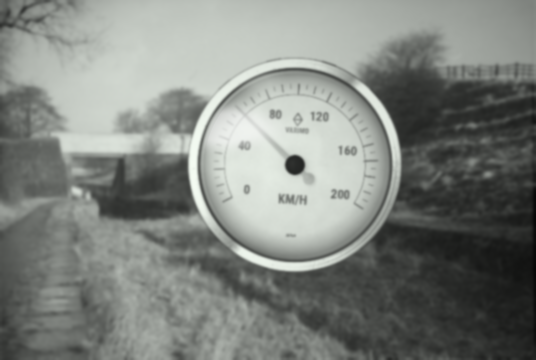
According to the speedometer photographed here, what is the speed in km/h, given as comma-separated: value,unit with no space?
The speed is 60,km/h
